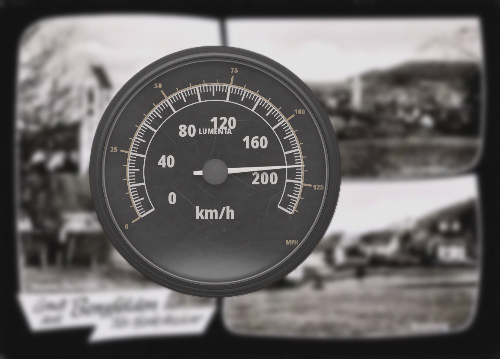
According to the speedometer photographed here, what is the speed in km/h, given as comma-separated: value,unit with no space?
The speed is 190,km/h
